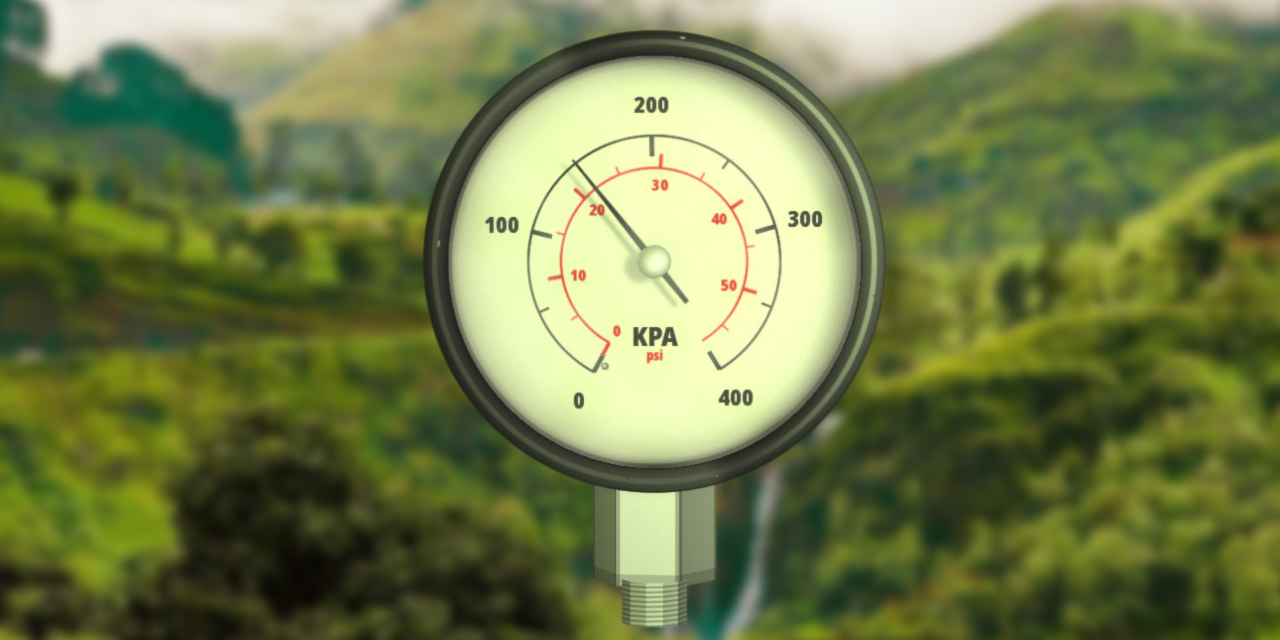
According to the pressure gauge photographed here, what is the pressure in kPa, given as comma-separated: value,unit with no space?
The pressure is 150,kPa
